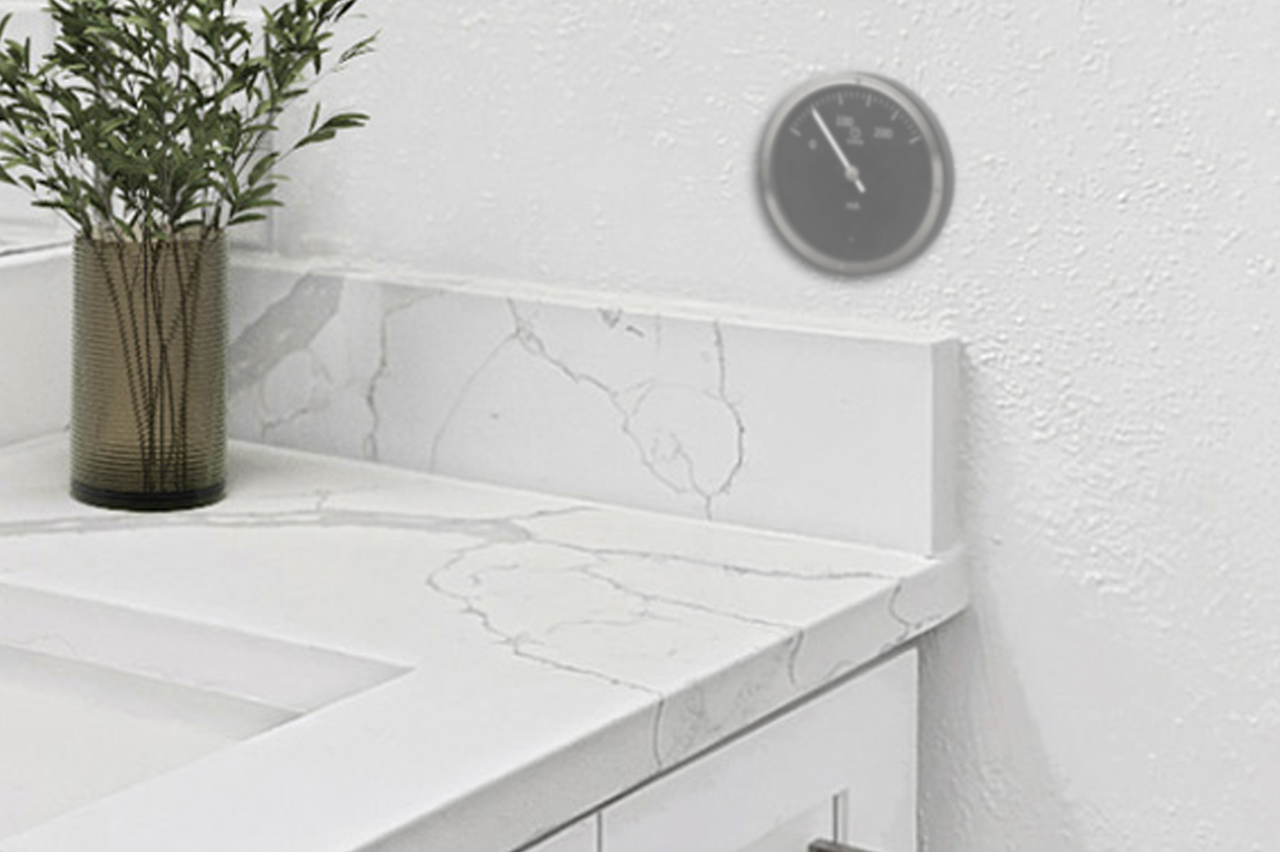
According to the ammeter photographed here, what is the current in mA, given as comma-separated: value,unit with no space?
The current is 50,mA
